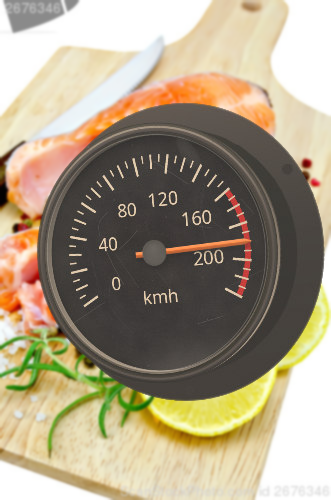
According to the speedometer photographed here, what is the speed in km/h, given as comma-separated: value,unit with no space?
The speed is 190,km/h
